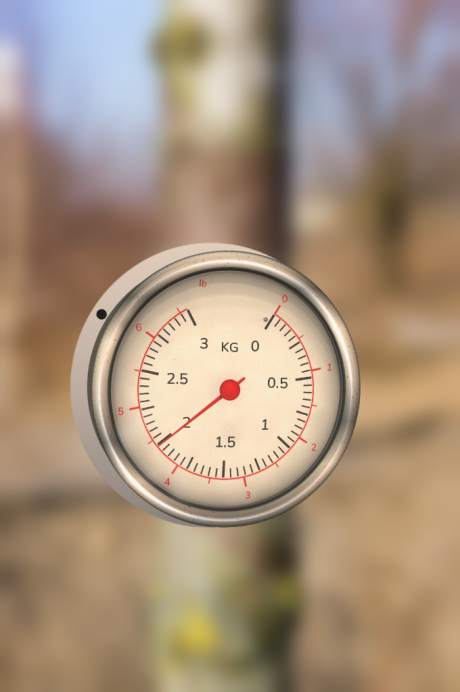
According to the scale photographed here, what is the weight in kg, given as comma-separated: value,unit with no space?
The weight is 2,kg
